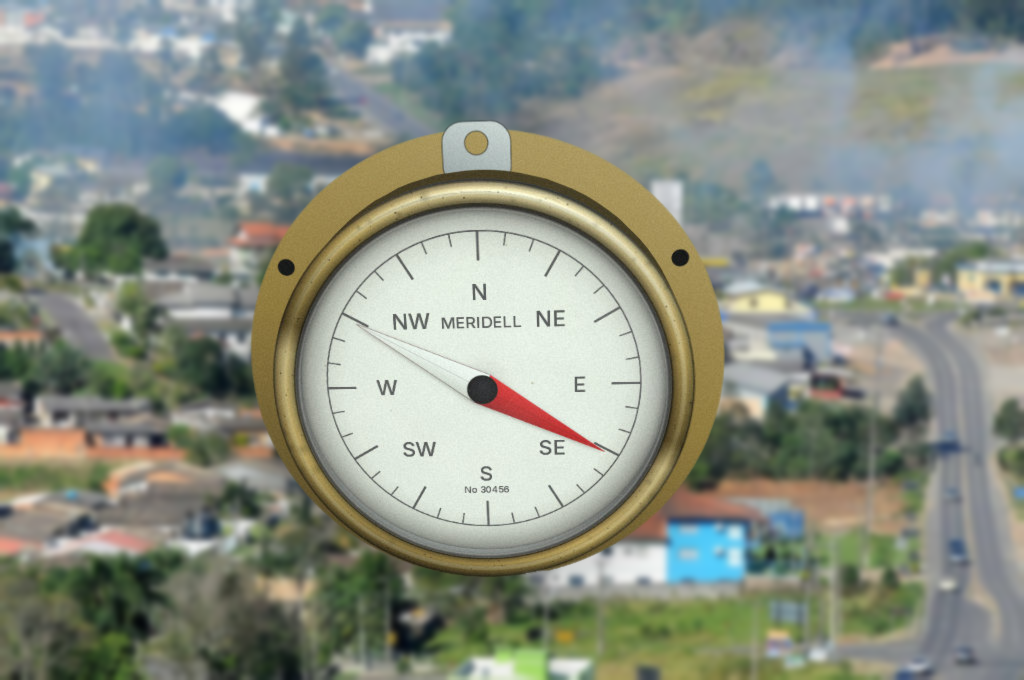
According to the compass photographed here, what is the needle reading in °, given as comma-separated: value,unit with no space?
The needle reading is 120,°
